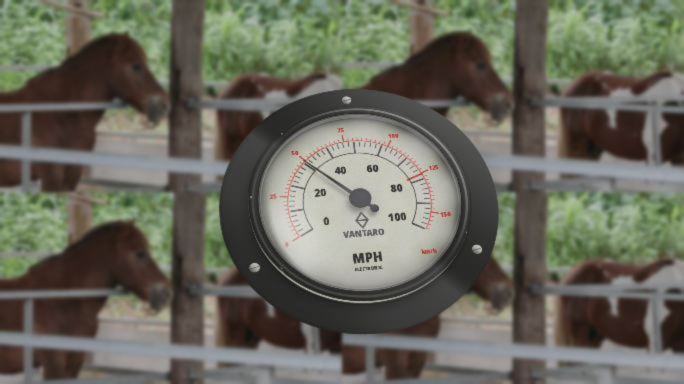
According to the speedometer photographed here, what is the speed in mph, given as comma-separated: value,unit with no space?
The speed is 30,mph
